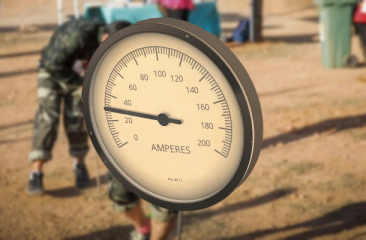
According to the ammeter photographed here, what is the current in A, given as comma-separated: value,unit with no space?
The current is 30,A
